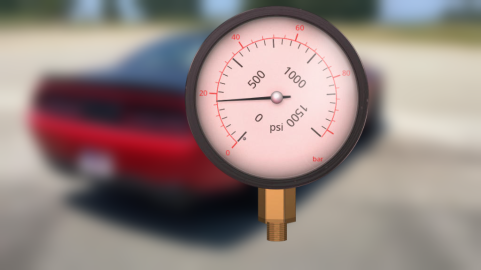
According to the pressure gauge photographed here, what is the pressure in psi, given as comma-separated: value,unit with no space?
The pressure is 250,psi
